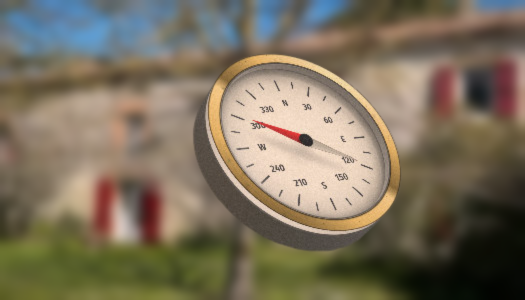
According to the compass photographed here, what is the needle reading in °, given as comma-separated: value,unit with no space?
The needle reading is 300,°
